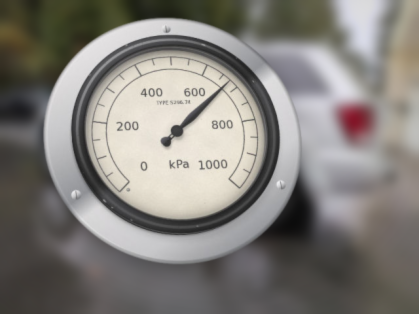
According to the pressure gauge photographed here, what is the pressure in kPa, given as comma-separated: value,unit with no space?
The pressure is 675,kPa
